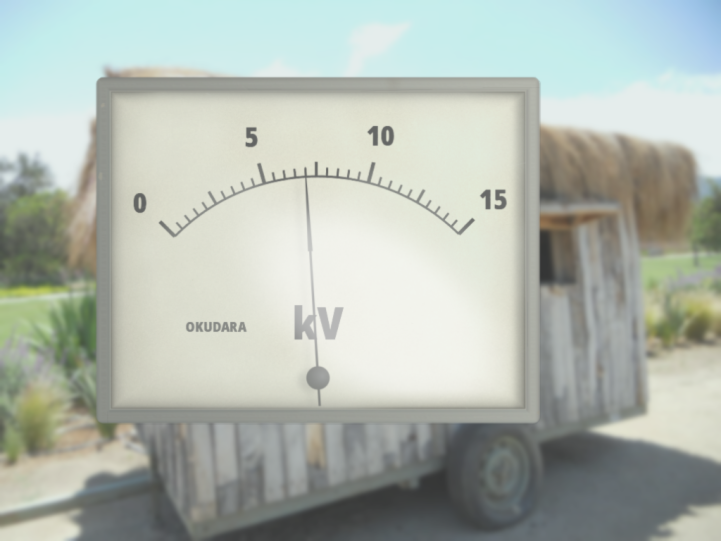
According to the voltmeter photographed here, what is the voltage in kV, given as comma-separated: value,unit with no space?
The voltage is 7,kV
